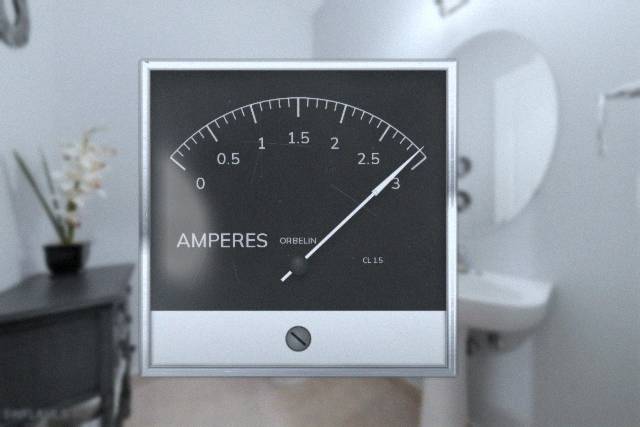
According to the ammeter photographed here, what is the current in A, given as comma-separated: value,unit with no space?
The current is 2.9,A
